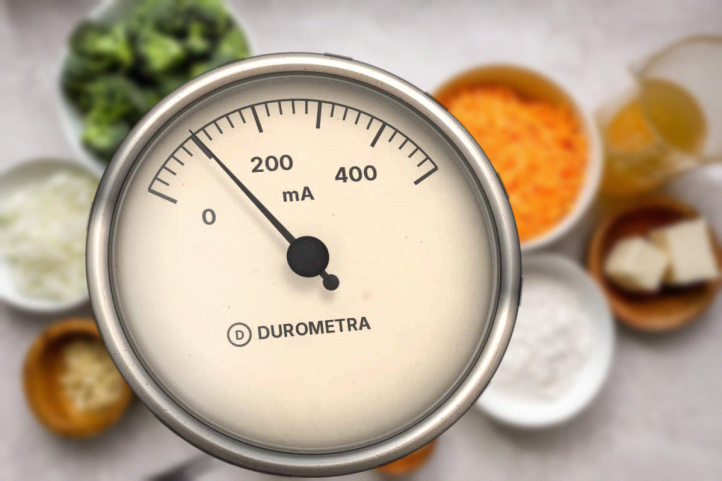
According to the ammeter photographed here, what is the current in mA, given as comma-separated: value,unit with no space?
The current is 100,mA
